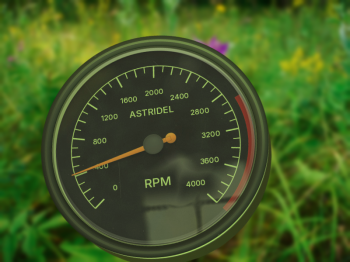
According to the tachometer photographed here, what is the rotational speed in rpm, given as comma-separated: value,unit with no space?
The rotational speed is 400,rpm
